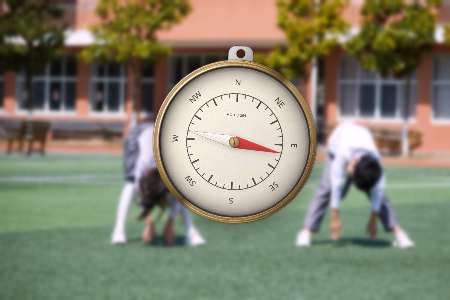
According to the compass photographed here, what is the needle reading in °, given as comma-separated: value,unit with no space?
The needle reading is 100,°
